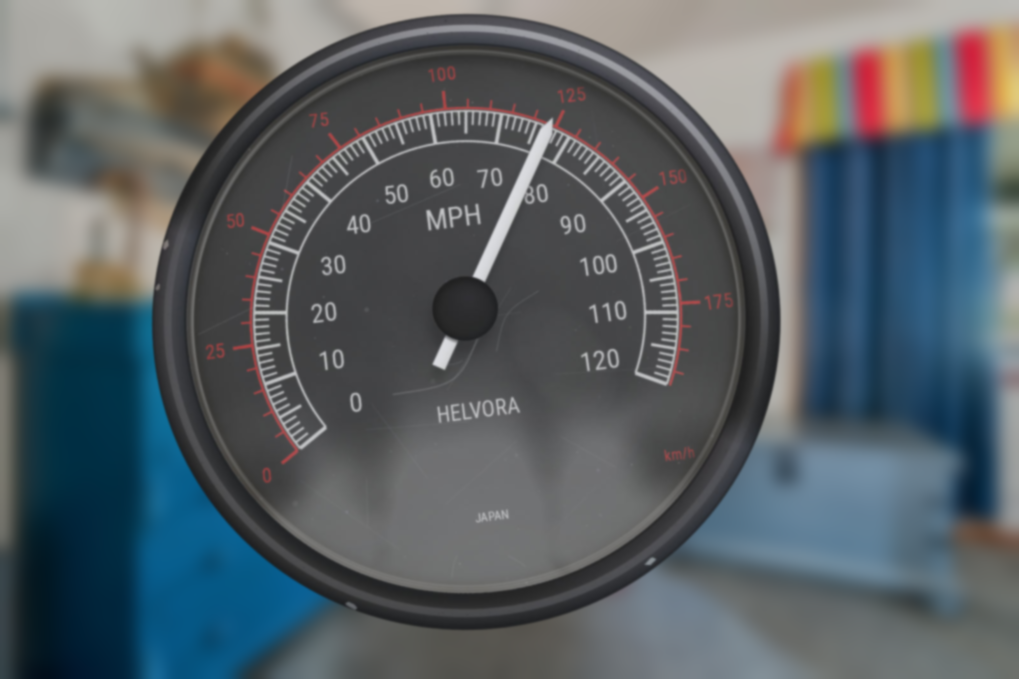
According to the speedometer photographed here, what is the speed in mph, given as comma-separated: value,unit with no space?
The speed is 77,mph
